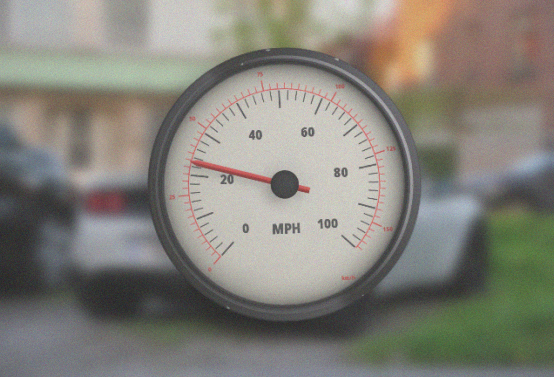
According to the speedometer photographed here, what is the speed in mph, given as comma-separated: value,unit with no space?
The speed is 23,mph
